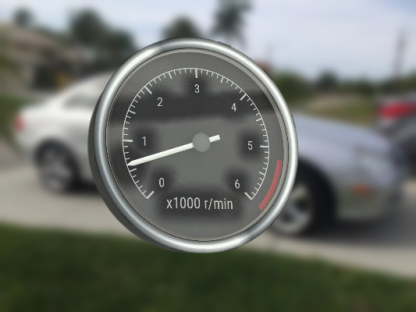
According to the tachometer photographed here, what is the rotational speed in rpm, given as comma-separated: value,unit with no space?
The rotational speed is 600,rpm
